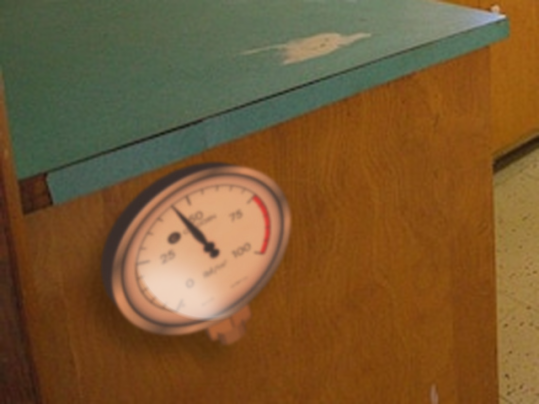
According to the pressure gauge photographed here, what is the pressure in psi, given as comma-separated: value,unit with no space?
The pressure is 45,psi
